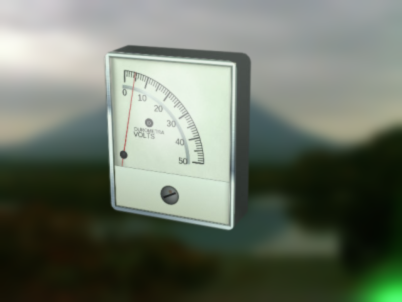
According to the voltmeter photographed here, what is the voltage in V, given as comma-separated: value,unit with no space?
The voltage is 5,V
